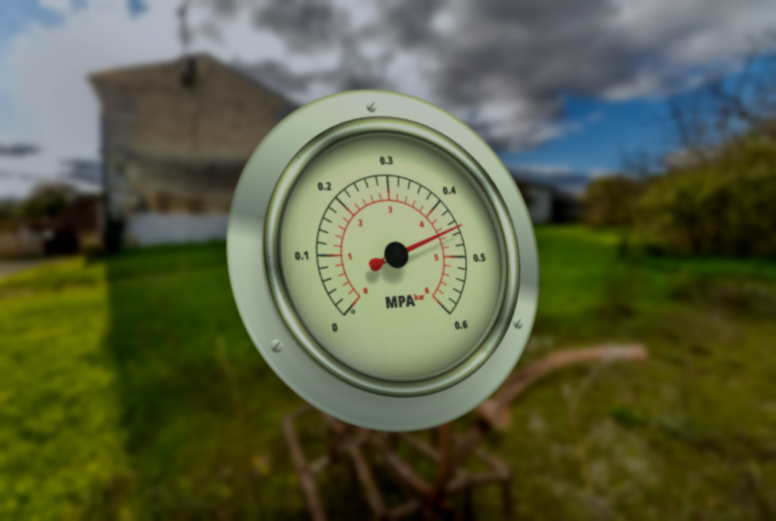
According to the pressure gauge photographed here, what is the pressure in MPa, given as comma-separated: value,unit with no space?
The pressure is 0.45,MPa
